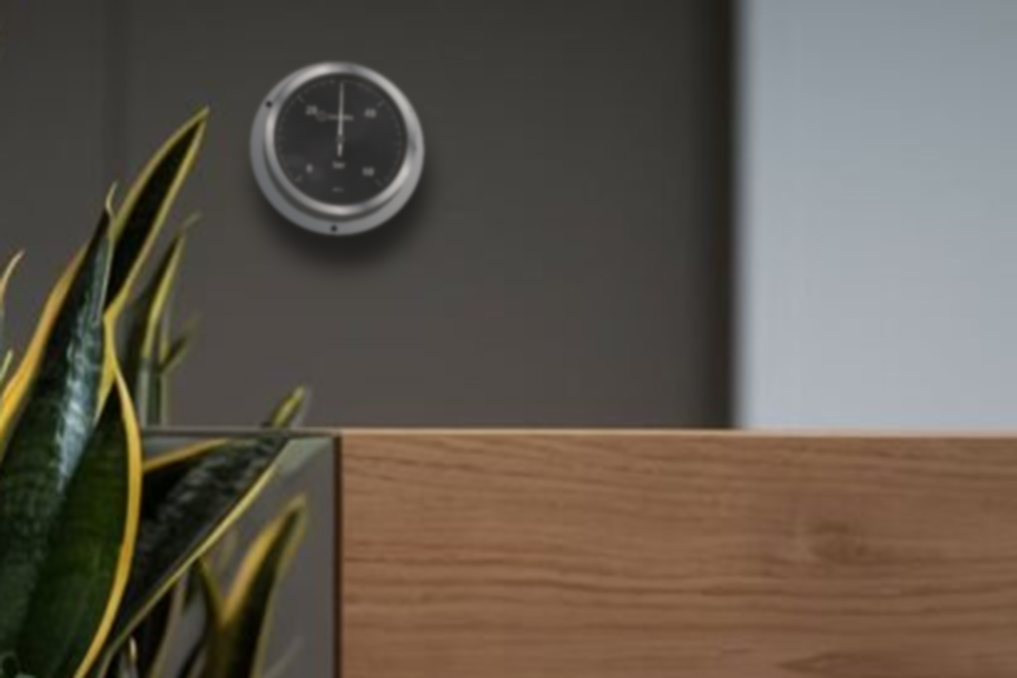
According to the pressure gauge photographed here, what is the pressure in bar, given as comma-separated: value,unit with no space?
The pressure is 30,bar
